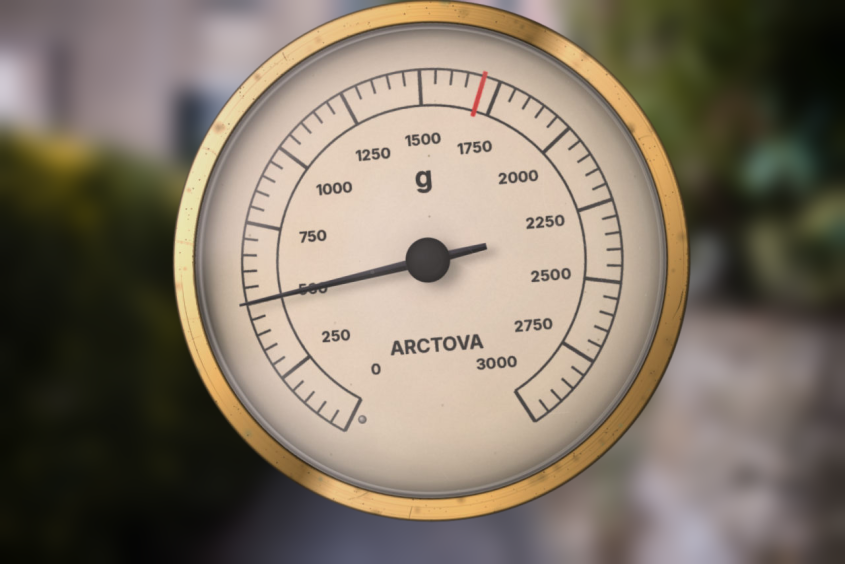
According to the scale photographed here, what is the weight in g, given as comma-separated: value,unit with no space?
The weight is 500,g
